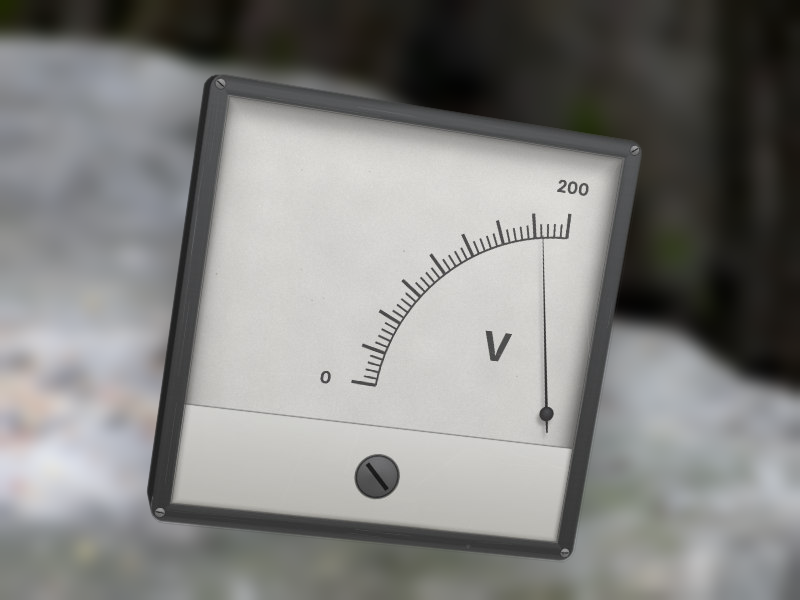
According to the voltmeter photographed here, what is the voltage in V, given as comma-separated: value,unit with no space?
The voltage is 180,V
